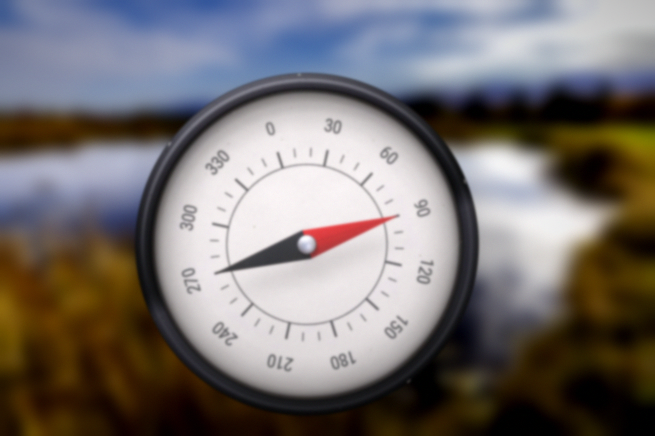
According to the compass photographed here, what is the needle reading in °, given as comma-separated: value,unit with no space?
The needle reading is 90,°
